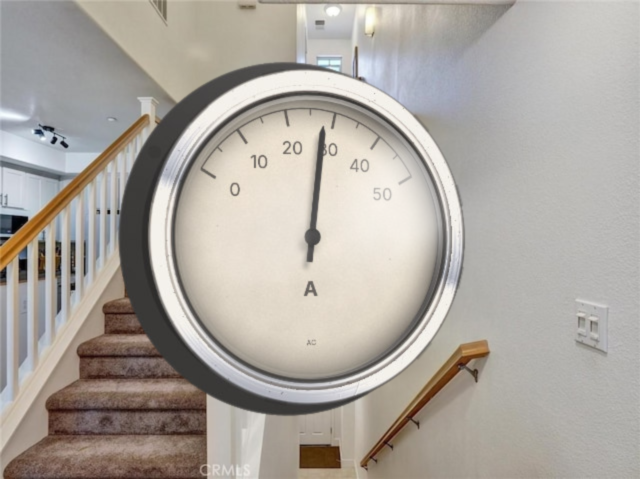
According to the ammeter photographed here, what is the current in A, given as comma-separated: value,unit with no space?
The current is 27.5,A
